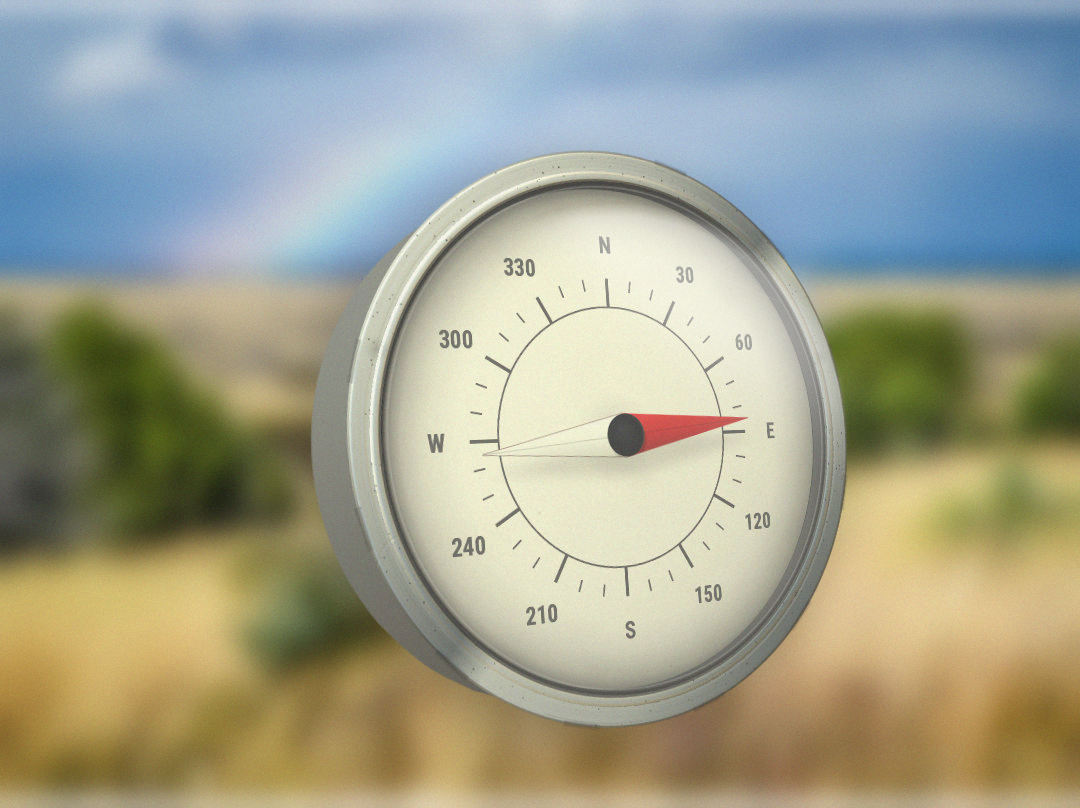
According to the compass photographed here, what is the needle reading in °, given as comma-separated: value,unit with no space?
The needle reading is 85,°
